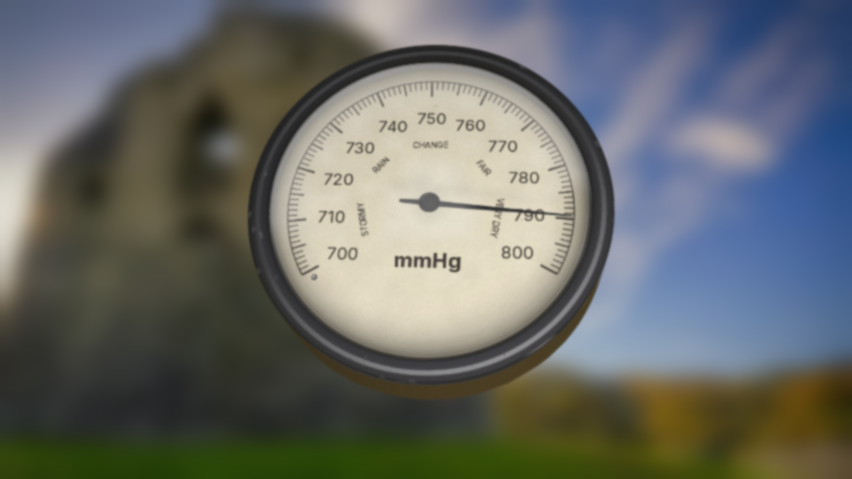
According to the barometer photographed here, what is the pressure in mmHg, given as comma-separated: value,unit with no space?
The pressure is 790,mmHg
